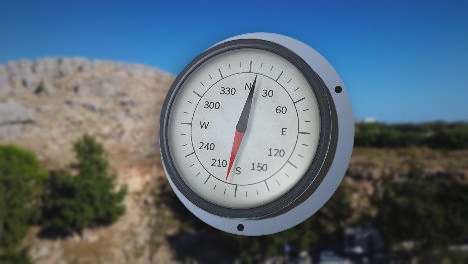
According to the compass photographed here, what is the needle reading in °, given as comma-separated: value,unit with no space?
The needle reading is 190,°
